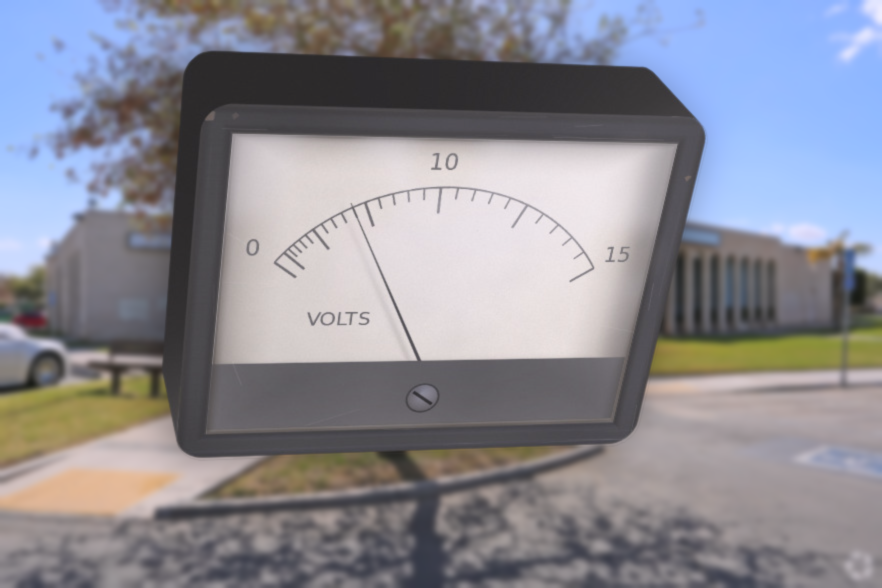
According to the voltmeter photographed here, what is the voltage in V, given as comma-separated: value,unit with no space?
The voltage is 7,V
